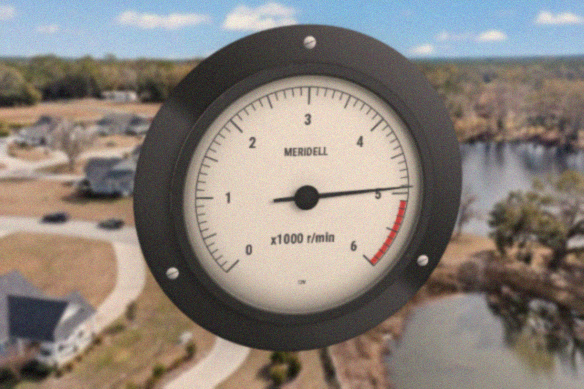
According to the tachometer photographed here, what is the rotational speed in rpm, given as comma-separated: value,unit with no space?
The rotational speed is 4900,rpm
